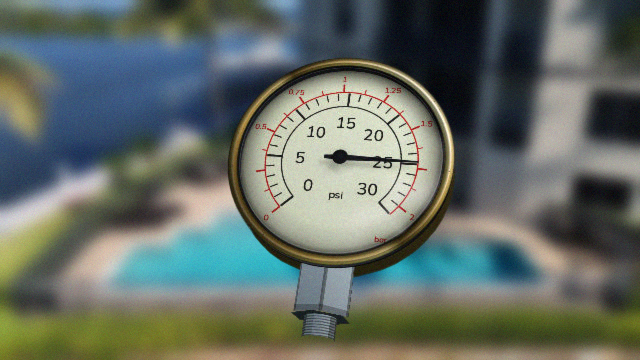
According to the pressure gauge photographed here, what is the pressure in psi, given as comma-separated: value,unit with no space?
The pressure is 25,psi
